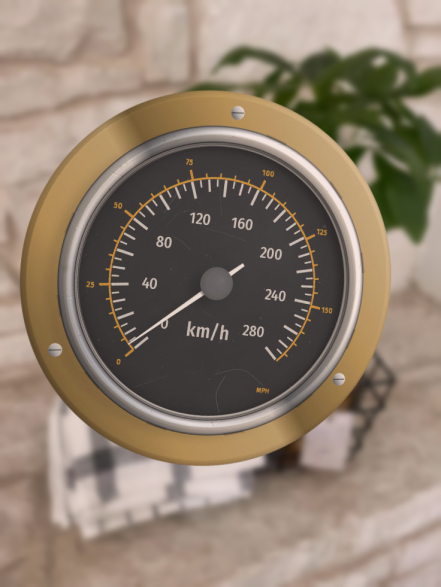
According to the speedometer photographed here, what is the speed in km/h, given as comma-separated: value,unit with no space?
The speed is 5,km/h
